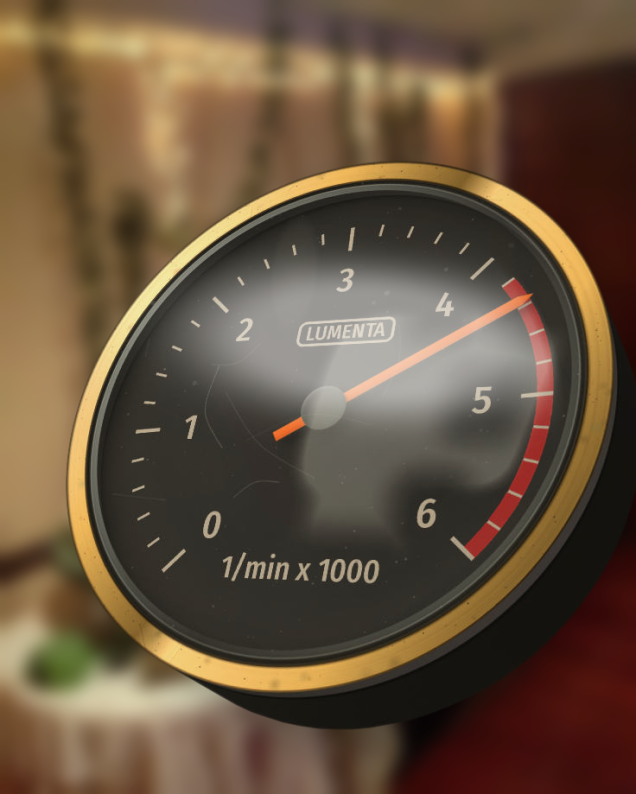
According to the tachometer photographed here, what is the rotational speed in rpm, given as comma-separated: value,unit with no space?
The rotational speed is 4400,rpm
